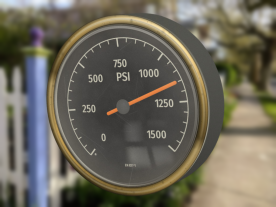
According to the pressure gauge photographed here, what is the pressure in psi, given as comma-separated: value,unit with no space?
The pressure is 1150,psi
